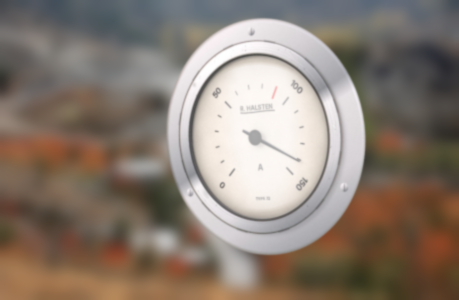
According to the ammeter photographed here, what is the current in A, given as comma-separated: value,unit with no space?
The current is 140,A
